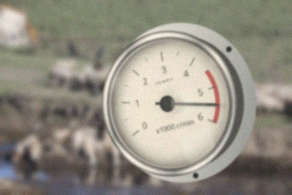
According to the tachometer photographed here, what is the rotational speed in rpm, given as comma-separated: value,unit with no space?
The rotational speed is 5500,rpm
